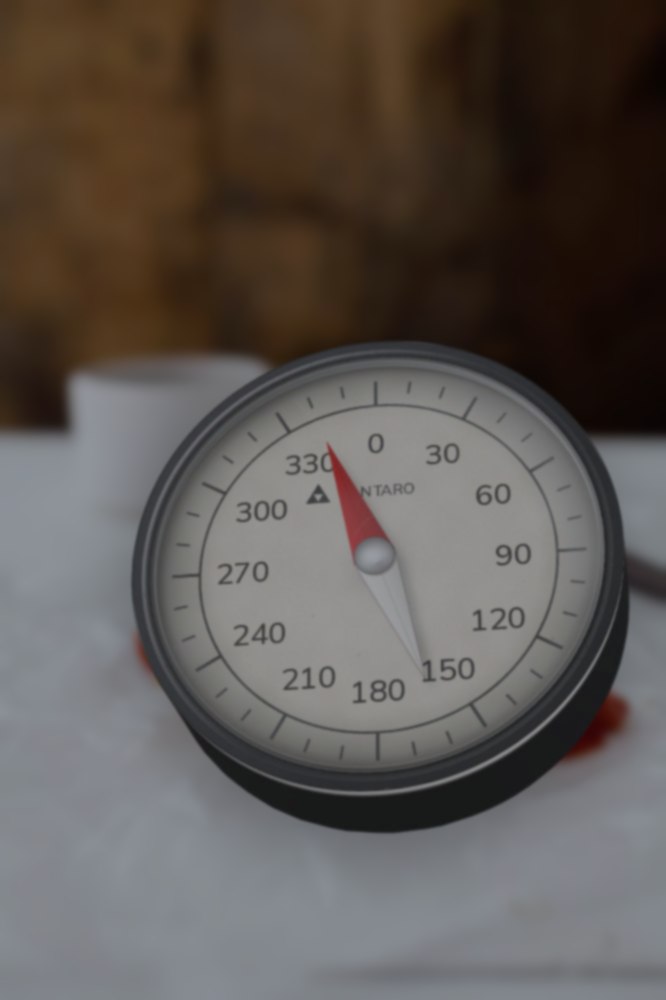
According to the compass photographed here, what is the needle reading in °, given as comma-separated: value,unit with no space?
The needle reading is 340,°
